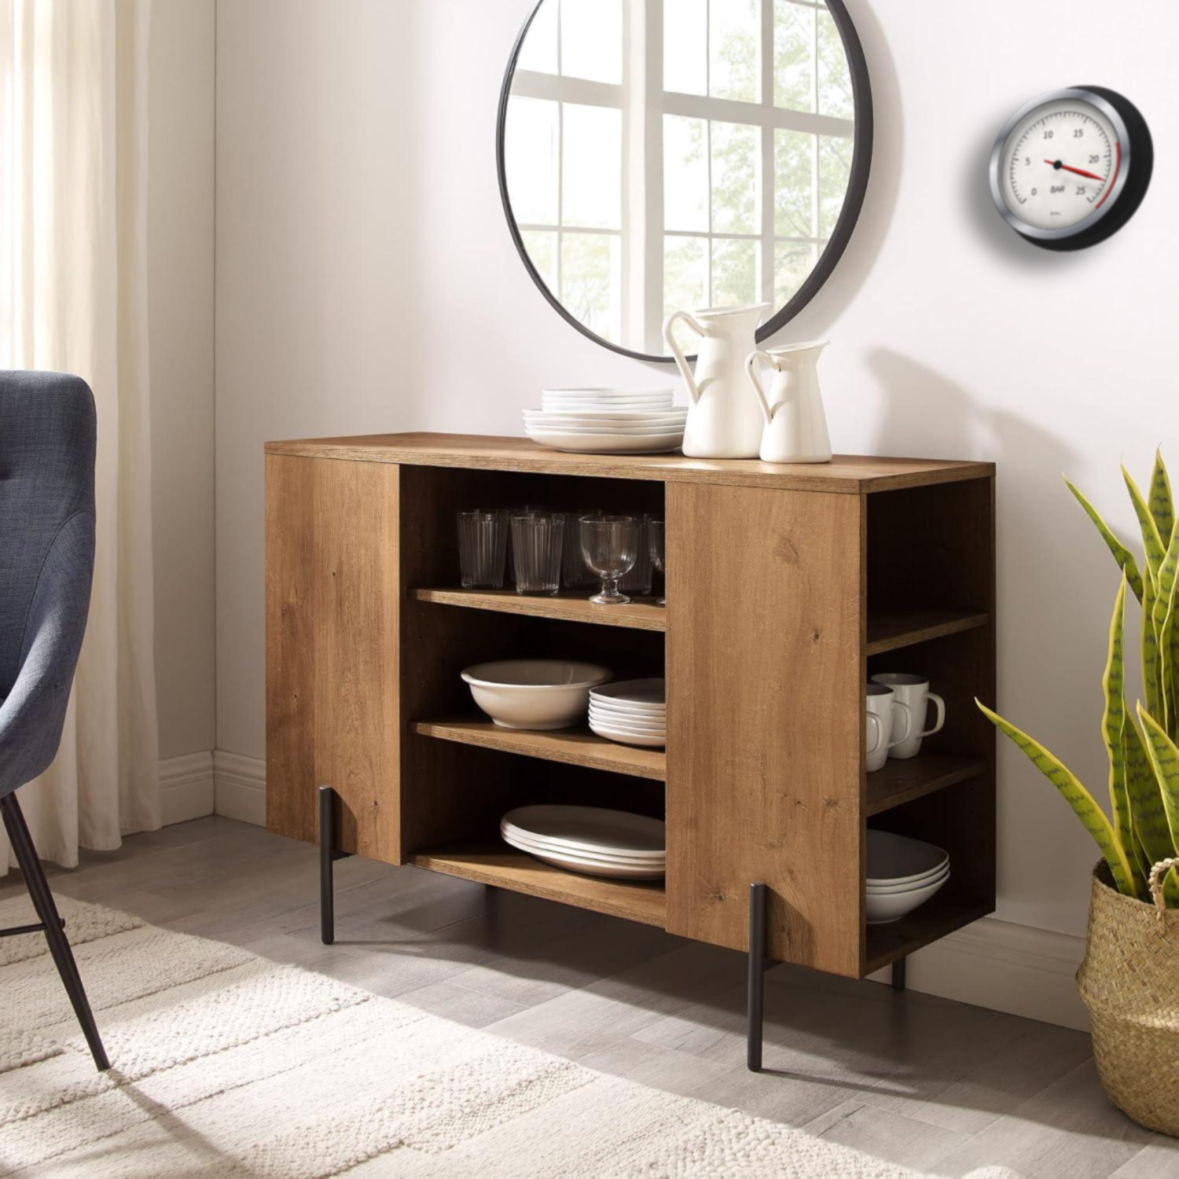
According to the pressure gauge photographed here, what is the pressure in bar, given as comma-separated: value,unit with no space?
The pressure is 22.5,bar
